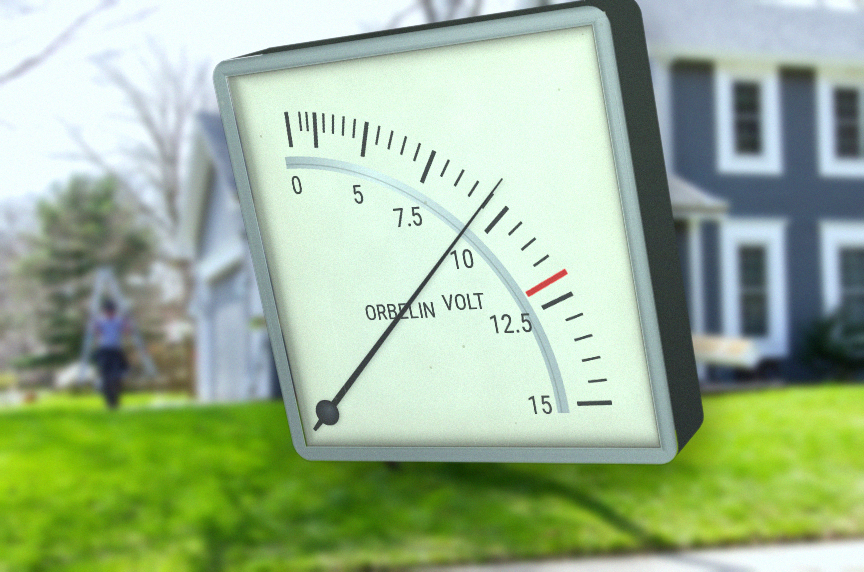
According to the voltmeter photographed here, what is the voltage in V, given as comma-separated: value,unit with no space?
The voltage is 9.5,V
